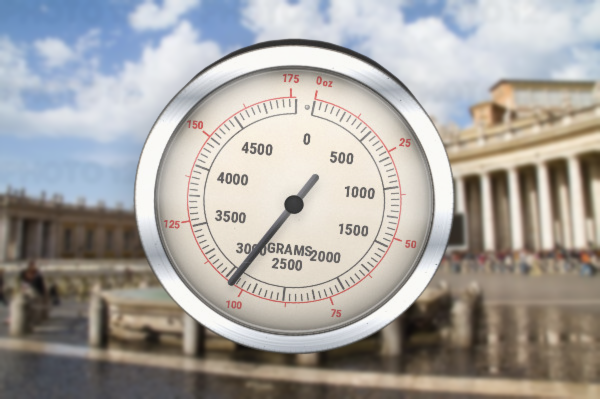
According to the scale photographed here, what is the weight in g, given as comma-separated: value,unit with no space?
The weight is 2950,g
